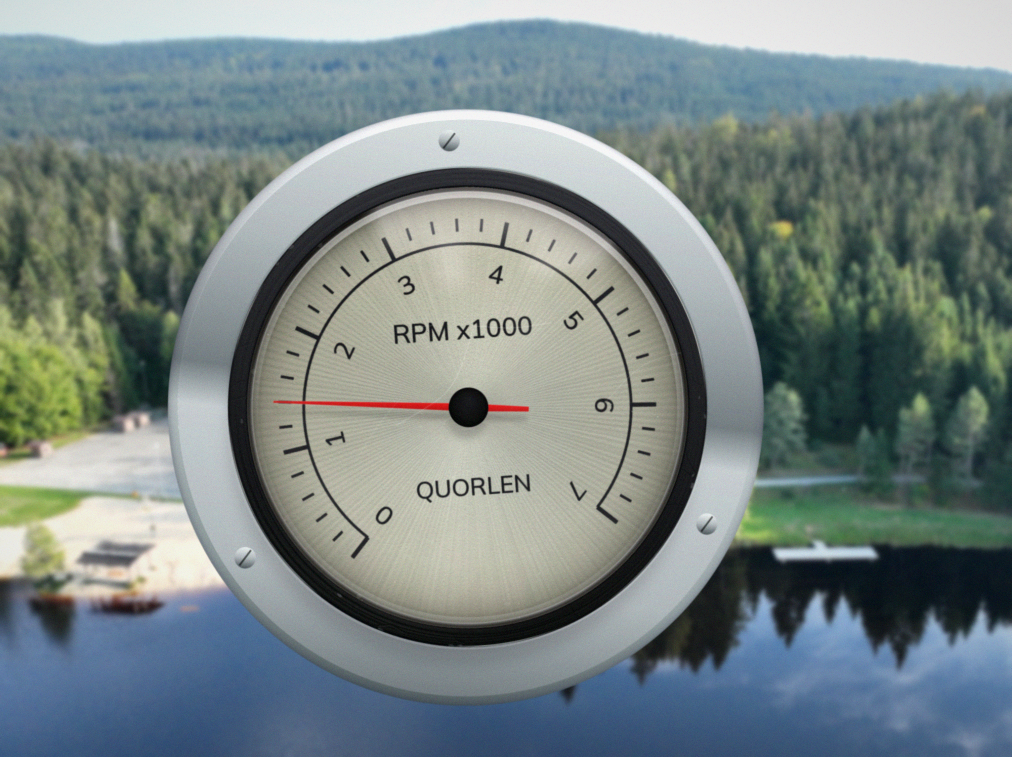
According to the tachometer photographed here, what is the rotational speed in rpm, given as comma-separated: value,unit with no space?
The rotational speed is 1400,rpm
